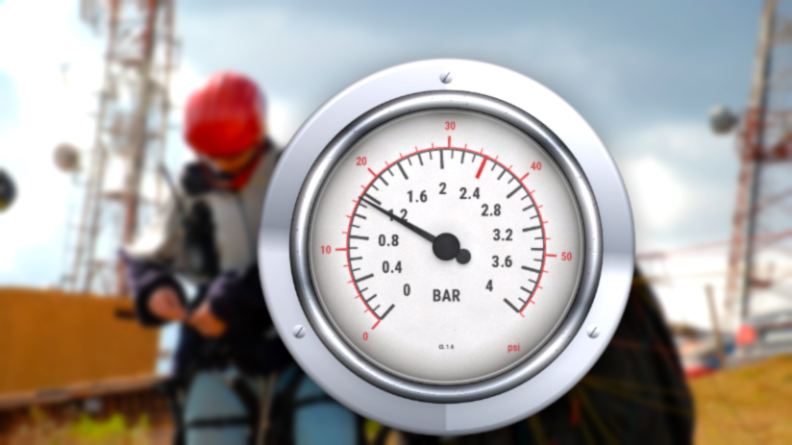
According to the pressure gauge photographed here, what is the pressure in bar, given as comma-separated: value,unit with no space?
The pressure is 1.15,bar
